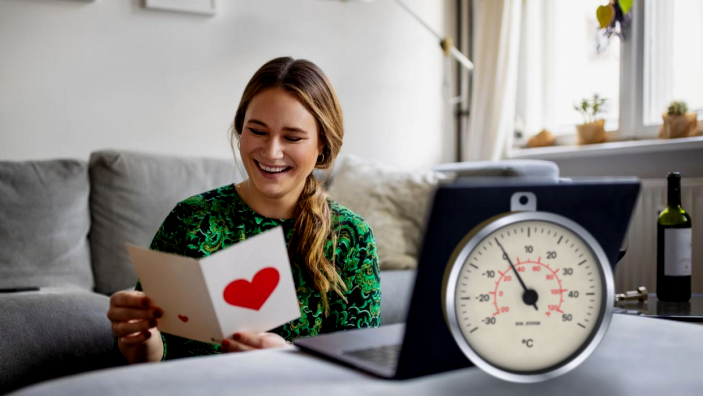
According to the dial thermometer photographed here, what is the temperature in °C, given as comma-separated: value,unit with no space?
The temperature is 0,°C
